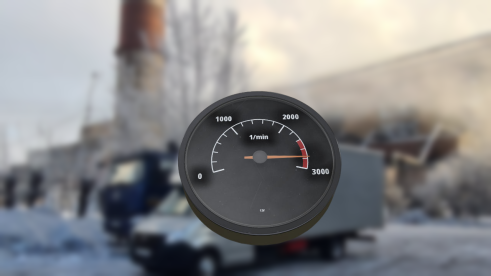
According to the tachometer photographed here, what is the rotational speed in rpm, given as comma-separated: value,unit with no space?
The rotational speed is 2800,rpm
